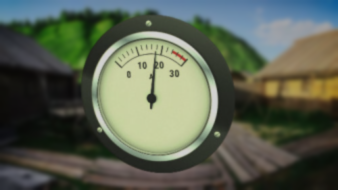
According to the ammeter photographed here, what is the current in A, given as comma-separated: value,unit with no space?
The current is 18,A
